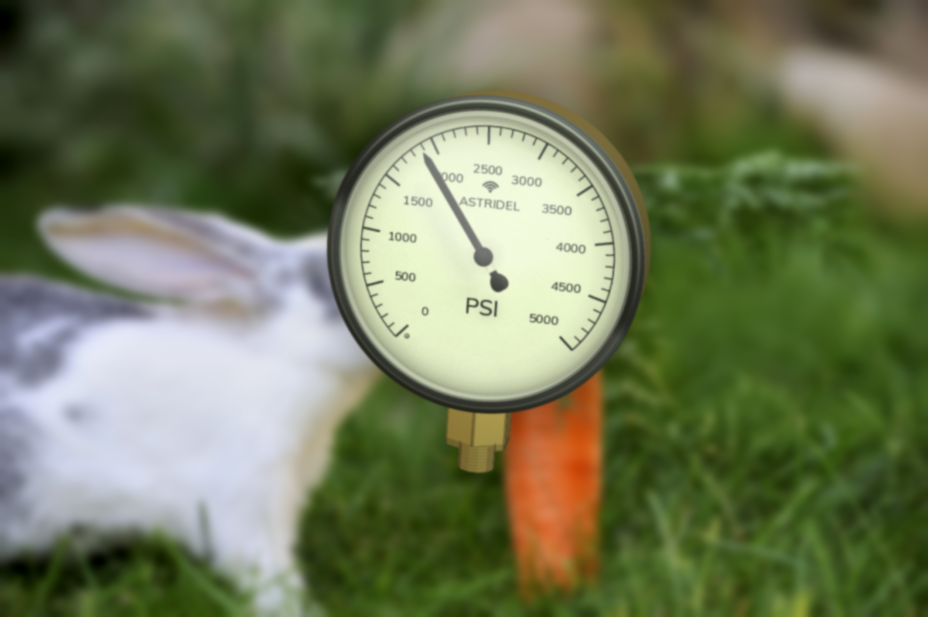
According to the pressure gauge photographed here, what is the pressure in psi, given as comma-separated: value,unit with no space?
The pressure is 1900,psi
